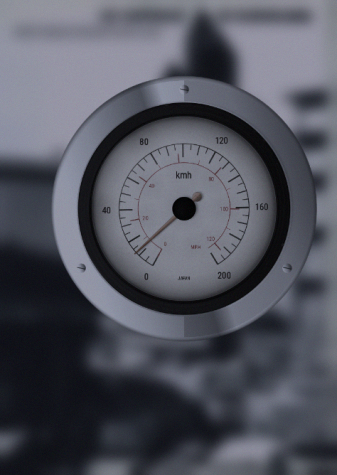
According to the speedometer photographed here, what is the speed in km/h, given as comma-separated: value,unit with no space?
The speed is 12.5,km/h
